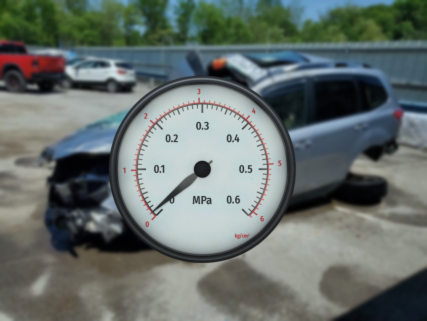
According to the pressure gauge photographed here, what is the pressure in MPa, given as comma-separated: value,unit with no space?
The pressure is 0.01,MPa
